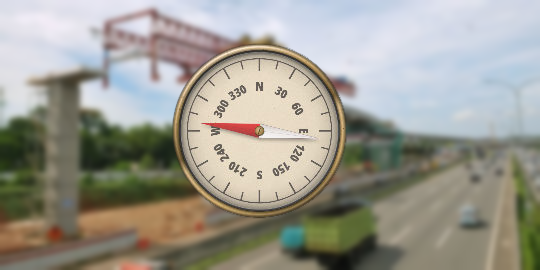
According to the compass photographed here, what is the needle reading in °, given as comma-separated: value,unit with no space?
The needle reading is 277.5,°
